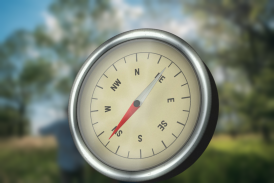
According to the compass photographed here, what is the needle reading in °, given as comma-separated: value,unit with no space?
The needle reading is 225,°
